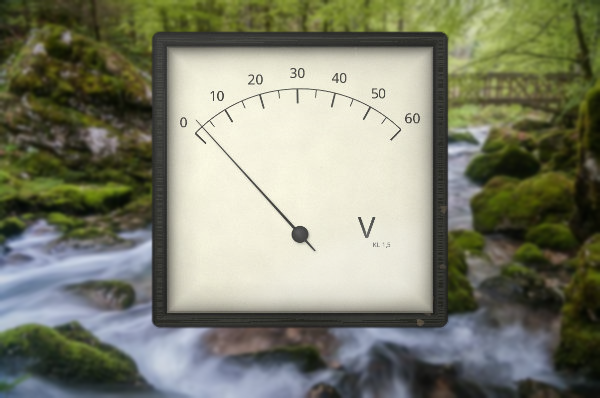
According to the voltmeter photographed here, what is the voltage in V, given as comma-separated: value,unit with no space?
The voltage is 2.5,V
